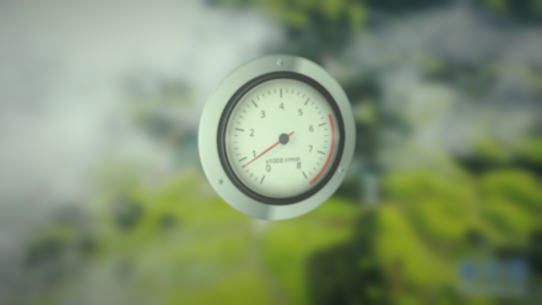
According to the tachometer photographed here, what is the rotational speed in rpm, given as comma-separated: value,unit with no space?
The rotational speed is 800,rpm
